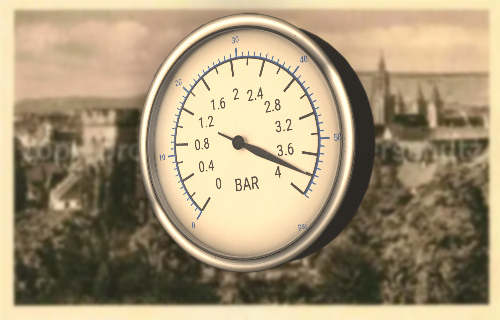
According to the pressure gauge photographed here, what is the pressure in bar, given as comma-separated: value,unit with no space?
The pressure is 3.8,bar
